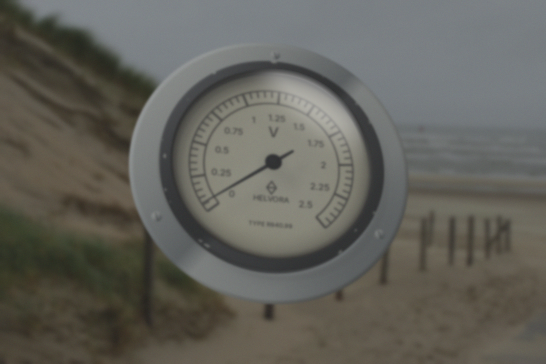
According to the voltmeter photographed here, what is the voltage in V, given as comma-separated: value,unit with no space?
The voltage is 0.05,V
